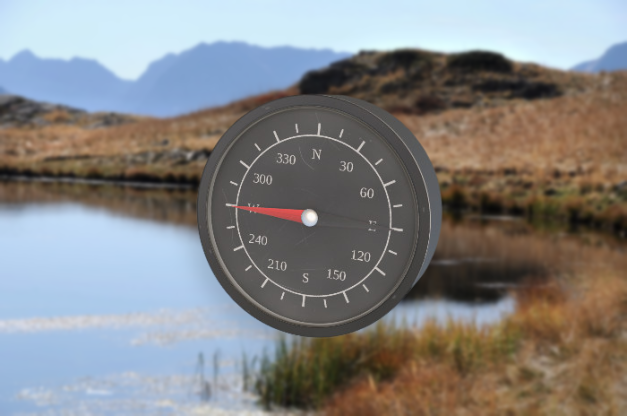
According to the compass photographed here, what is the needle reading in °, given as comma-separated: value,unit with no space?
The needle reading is 270,°
